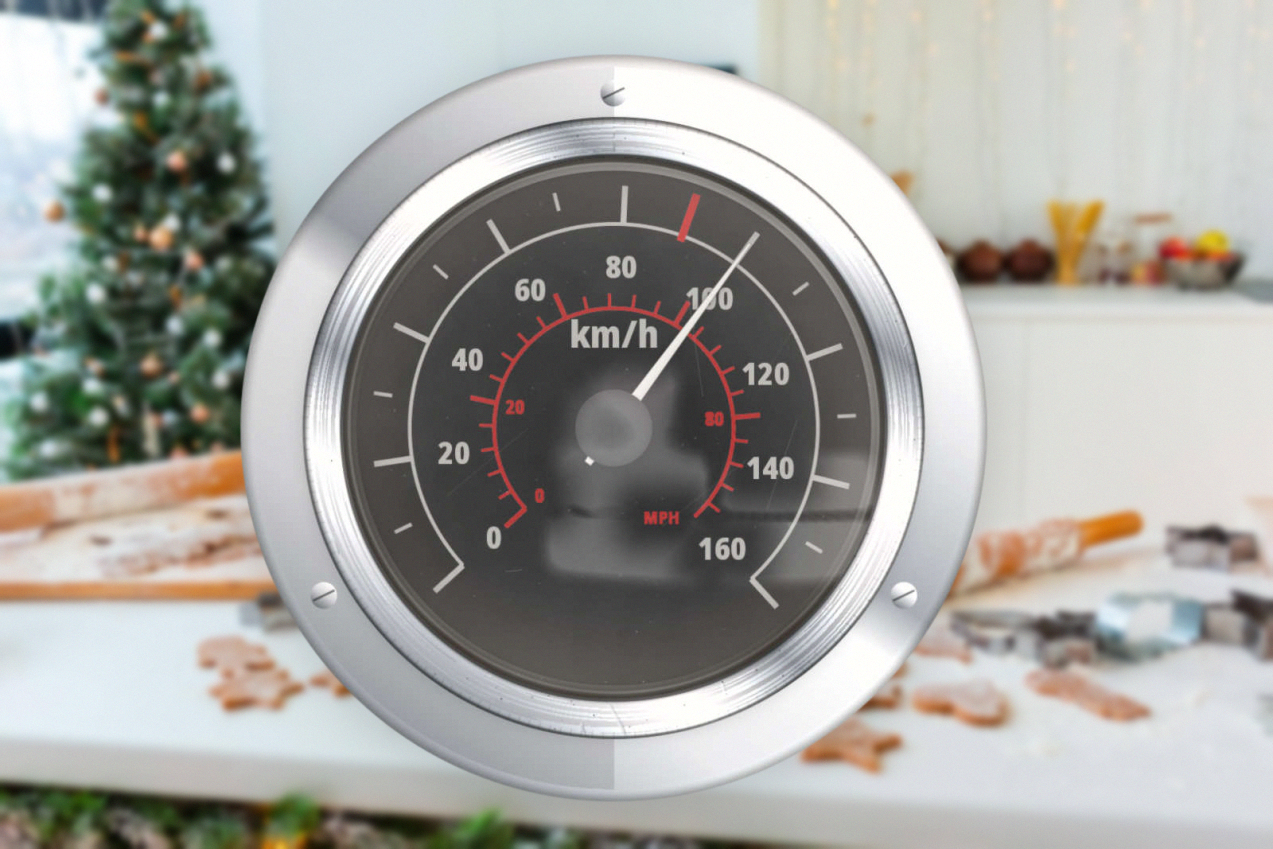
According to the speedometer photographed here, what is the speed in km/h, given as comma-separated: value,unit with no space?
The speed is 100,km/h
